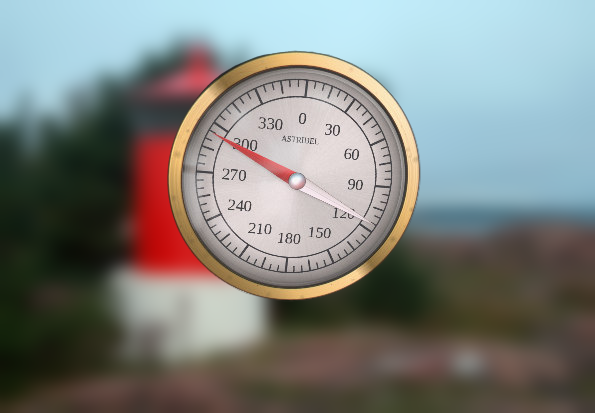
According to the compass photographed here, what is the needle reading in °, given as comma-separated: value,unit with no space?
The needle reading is 295,°
